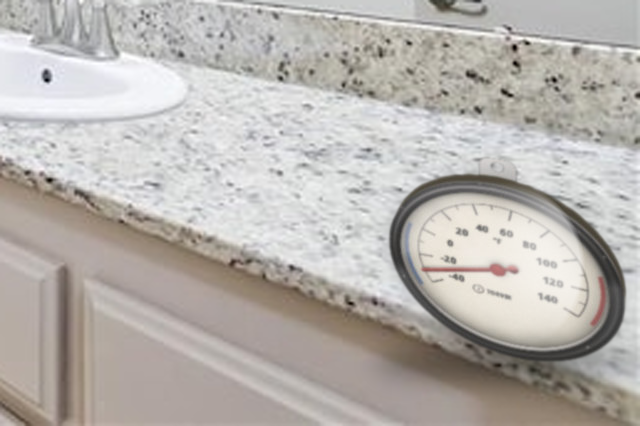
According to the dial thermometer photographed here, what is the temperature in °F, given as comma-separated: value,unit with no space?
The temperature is -30,°F
